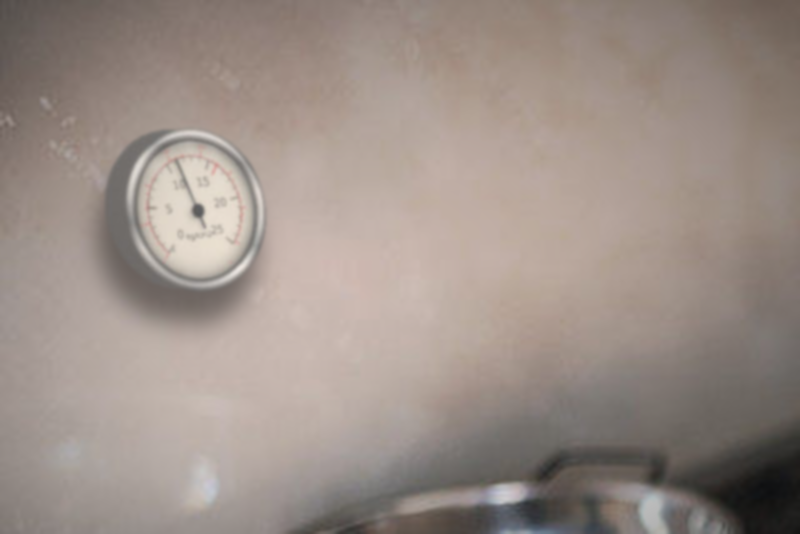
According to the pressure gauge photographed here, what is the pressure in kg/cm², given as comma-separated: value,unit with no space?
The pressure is 11,kg/cm²
